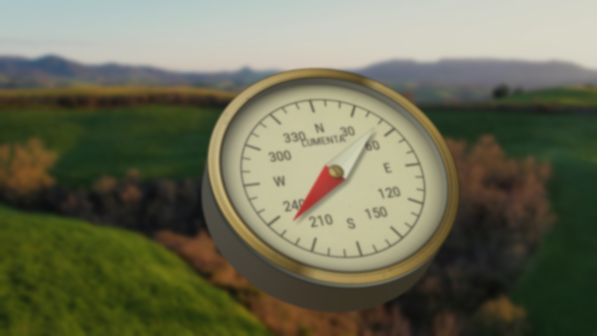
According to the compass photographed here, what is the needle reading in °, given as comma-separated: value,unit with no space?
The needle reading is 230,°
